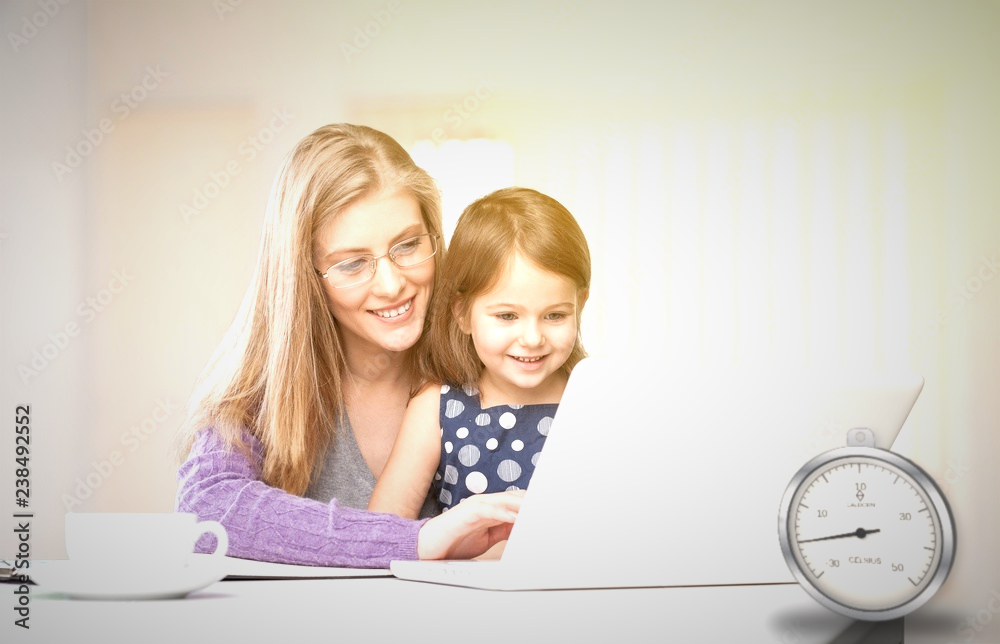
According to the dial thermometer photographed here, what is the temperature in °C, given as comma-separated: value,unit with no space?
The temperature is -20,°C
